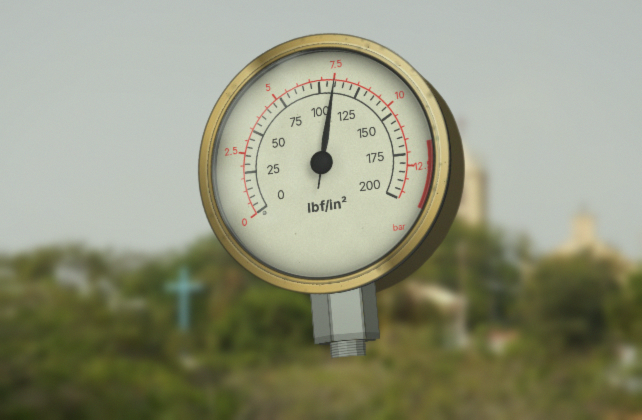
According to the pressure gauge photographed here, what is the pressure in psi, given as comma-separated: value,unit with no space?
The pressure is 110,psi
